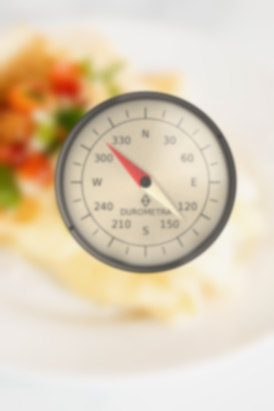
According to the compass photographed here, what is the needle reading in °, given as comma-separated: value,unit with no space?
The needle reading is 315,°
